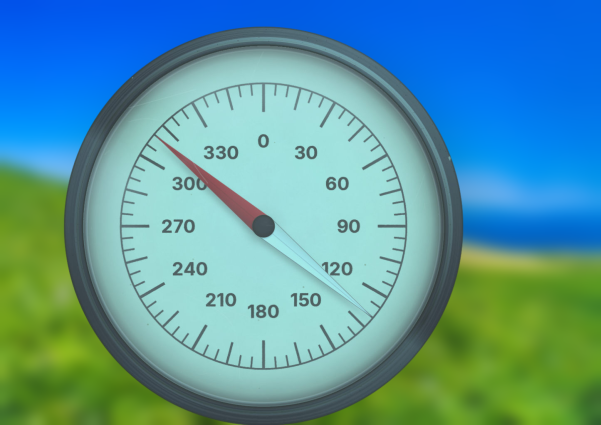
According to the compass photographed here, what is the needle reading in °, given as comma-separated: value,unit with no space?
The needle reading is 310,°
